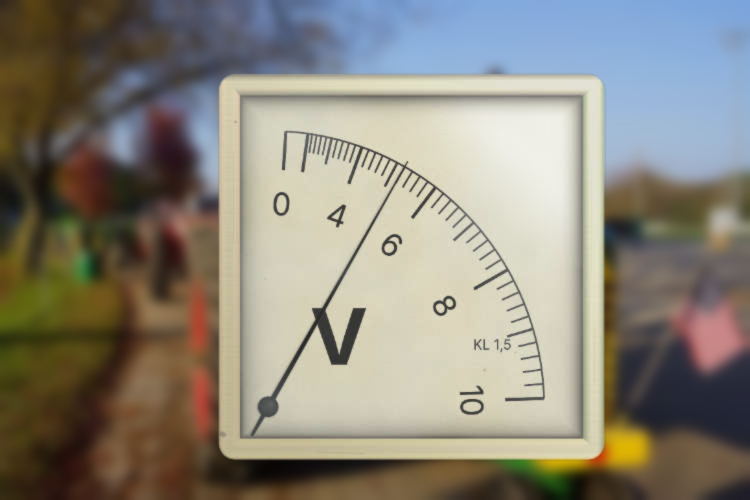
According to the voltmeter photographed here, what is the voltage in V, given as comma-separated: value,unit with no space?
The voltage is 5.2,V
